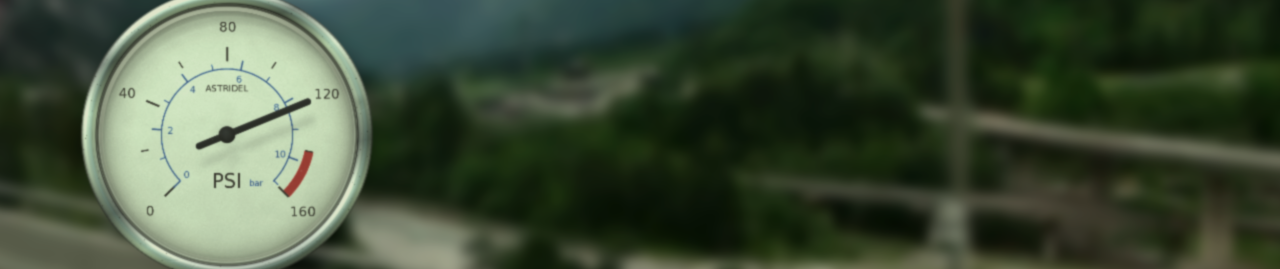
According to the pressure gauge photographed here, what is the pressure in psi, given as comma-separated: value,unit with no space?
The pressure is 120,psi
